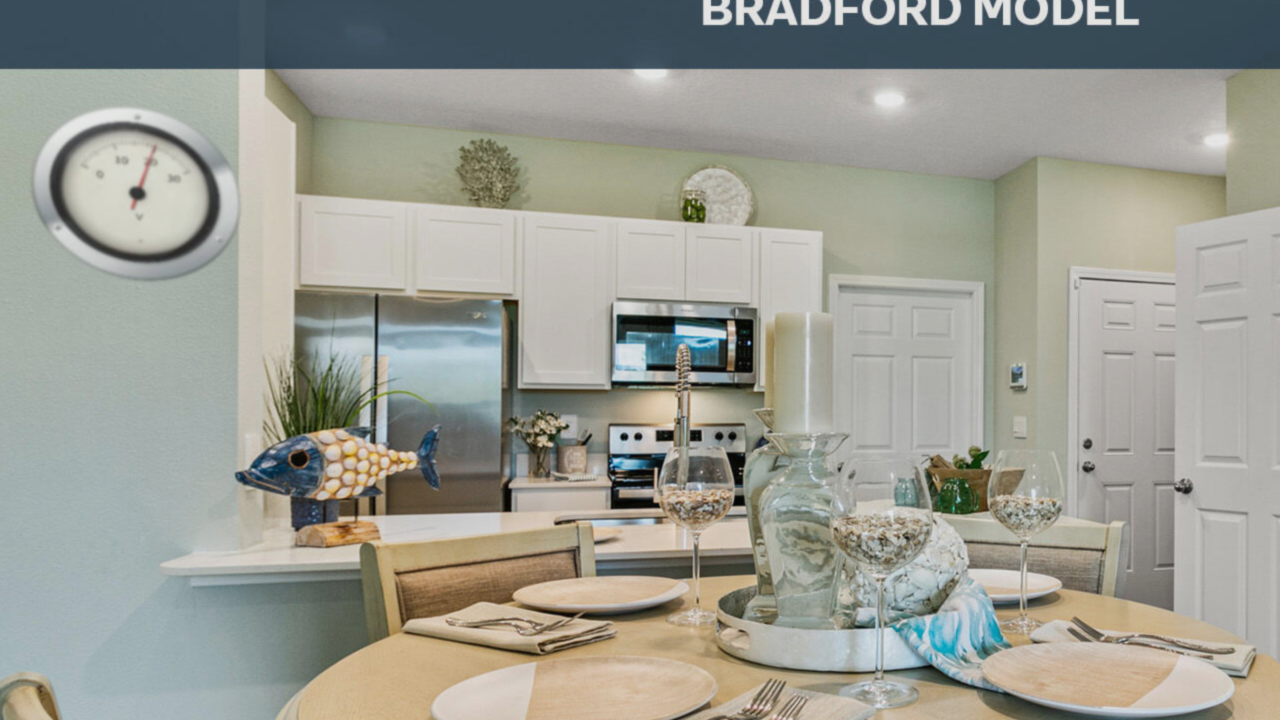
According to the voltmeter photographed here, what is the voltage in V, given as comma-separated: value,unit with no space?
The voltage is 20,V
